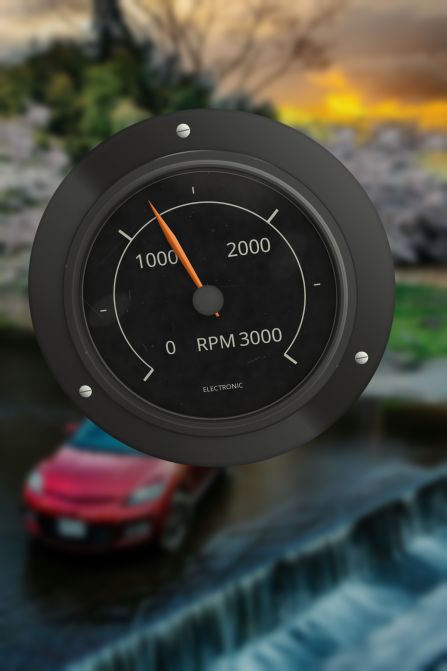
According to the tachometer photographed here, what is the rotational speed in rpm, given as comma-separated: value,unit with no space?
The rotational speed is 1250,rpm
